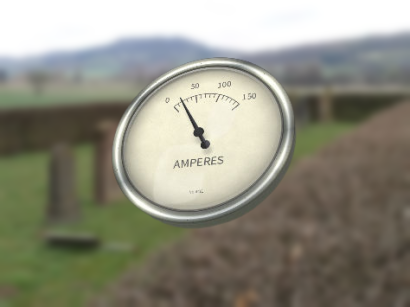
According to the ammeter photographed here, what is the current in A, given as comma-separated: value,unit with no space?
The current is 20,A
